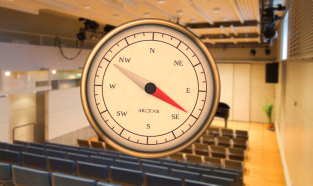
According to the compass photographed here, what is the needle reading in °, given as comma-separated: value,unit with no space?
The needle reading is 120,°
